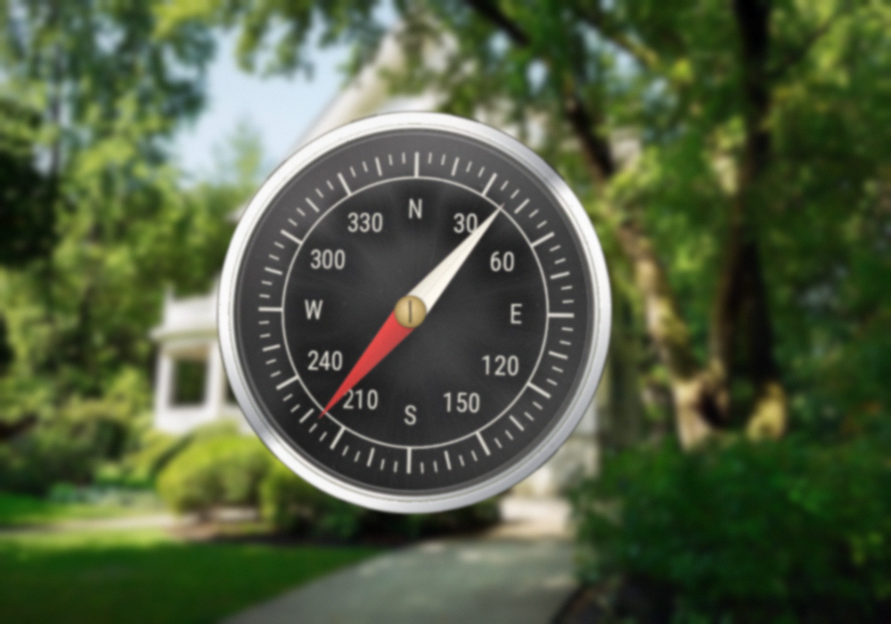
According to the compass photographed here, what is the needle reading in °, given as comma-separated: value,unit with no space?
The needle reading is 220,°
